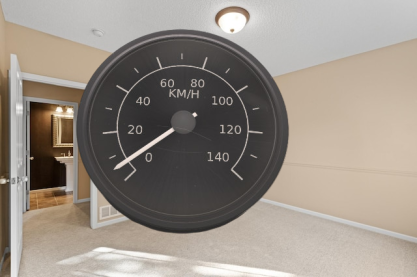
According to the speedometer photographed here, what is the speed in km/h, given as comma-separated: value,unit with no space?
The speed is 5,km/h
